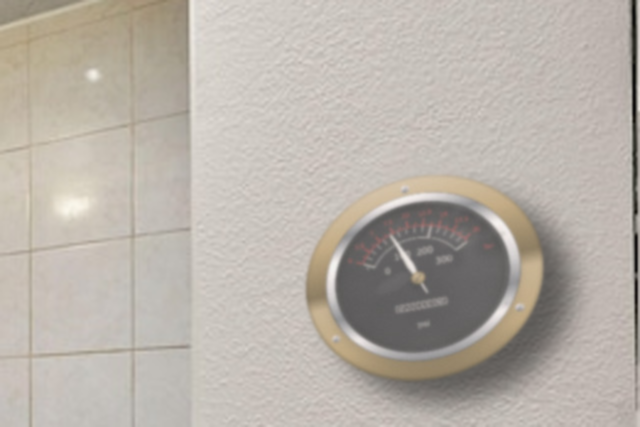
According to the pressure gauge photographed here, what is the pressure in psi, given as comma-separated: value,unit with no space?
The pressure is 100,psi
